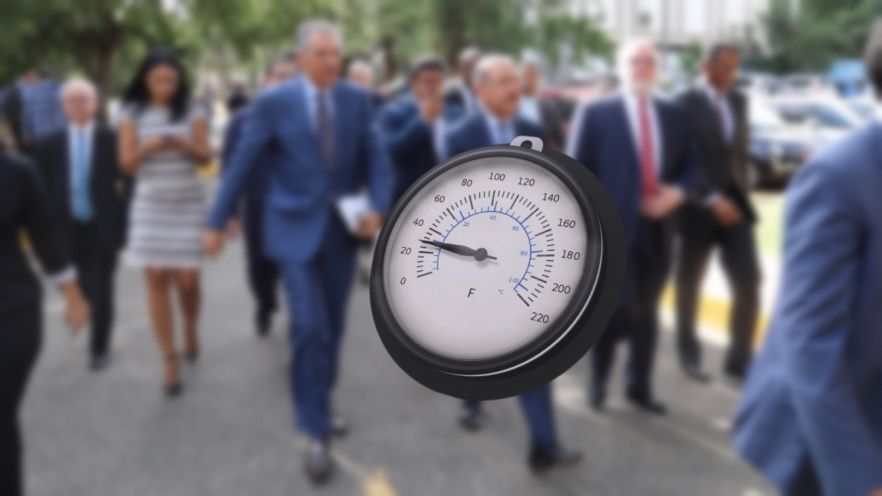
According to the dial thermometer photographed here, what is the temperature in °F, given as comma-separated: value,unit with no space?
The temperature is 28,°F
